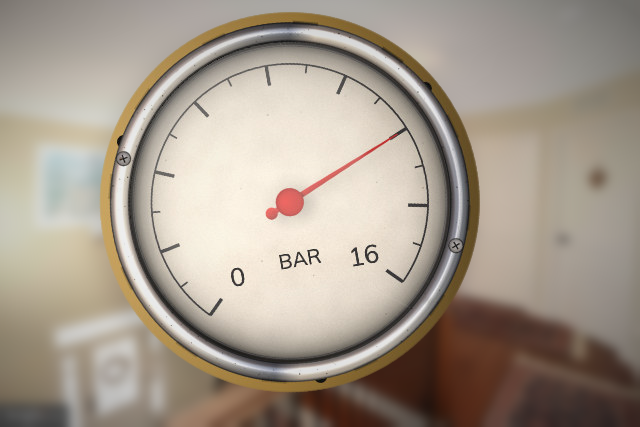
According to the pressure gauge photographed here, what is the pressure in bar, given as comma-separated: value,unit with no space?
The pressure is 12,bar
